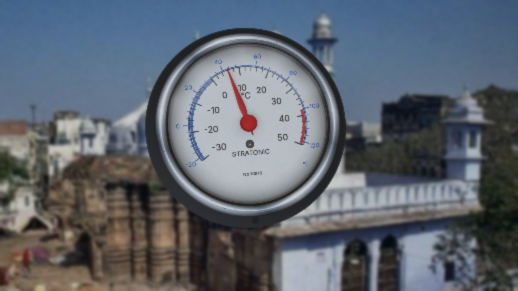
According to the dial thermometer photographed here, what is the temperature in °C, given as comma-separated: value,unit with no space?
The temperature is 6,°C
